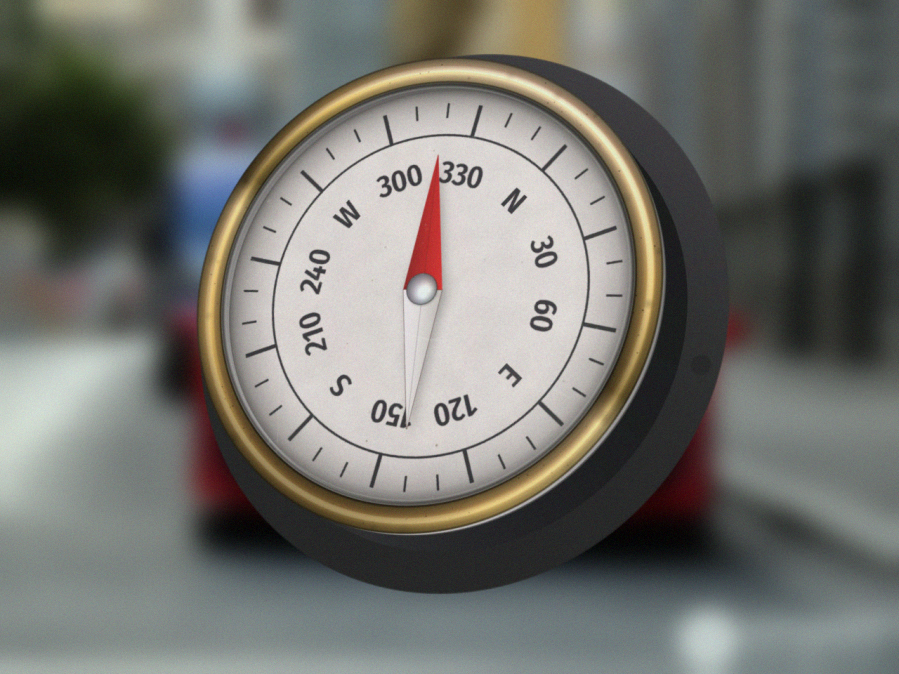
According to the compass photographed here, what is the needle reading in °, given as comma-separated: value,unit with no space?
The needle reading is 320,°
